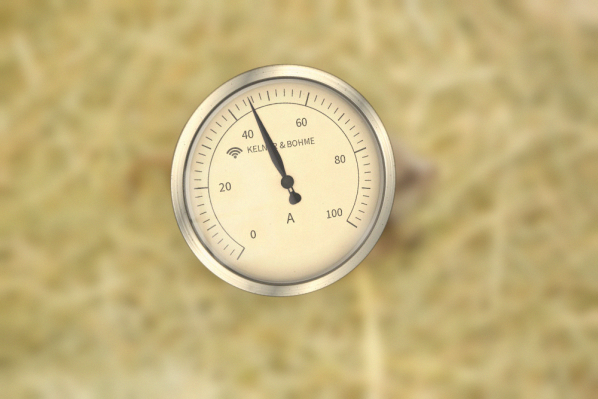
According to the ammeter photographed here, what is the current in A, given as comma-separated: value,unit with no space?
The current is 45,A
